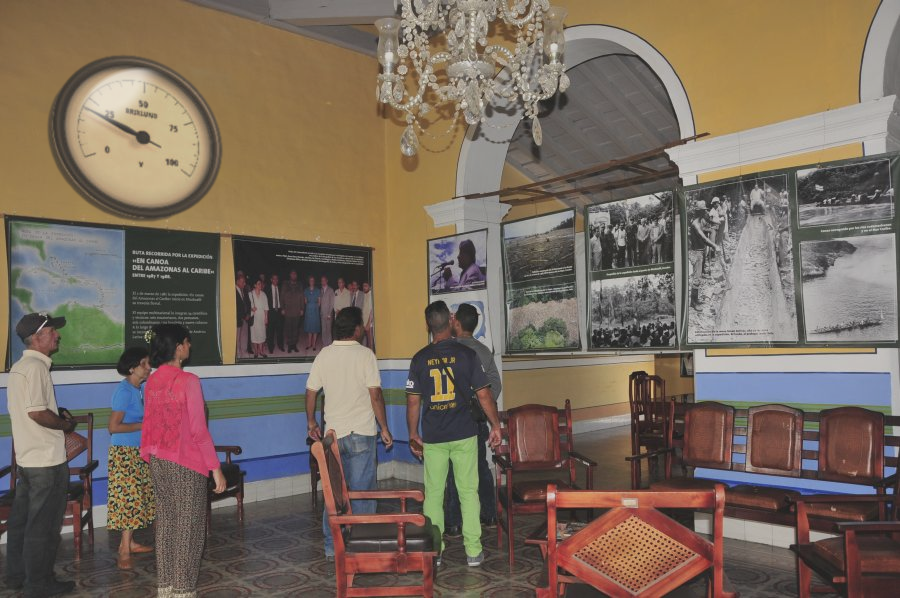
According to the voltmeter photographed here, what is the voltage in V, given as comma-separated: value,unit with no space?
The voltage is 20,V
